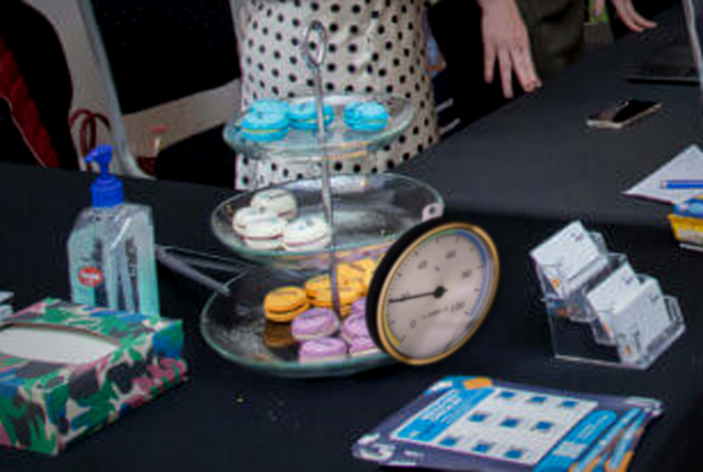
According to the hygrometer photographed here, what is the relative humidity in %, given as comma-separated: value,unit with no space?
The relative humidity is 20,%
